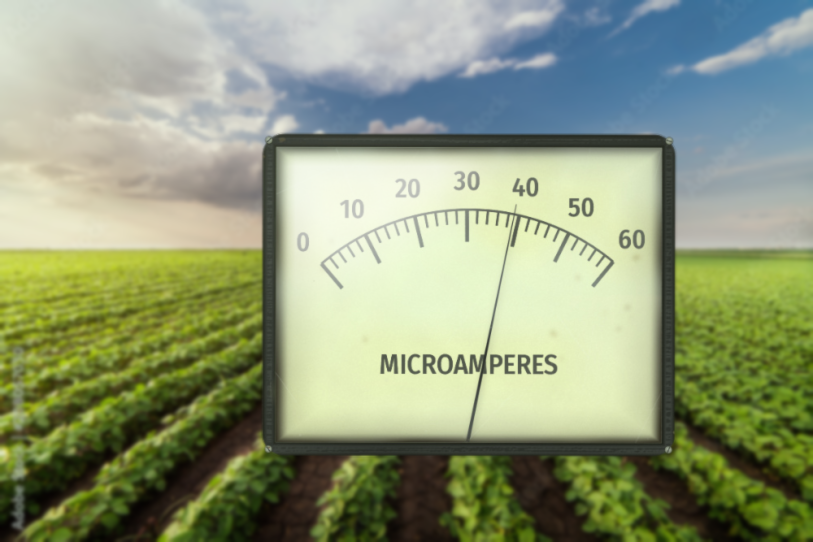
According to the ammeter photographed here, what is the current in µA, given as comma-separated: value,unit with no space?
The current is 39,µA
